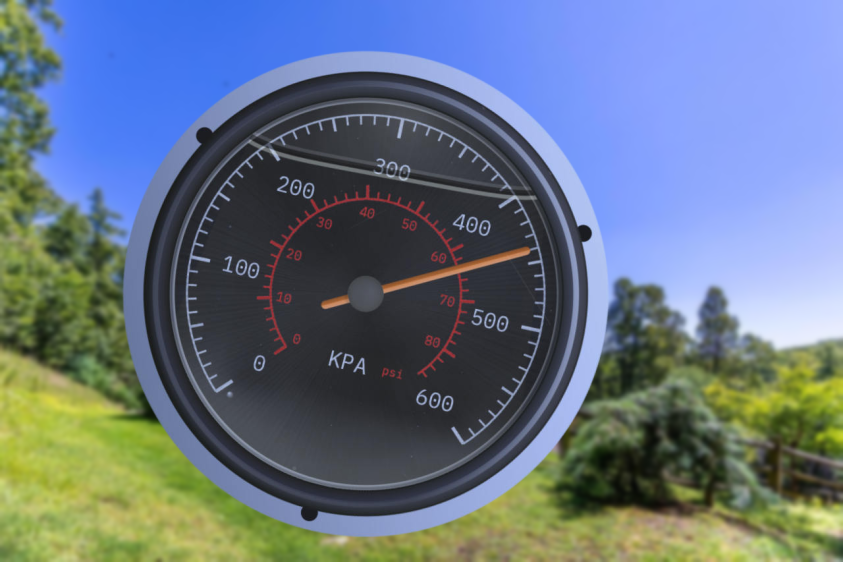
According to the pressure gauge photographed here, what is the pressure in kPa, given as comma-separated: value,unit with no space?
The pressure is 440,kPa
